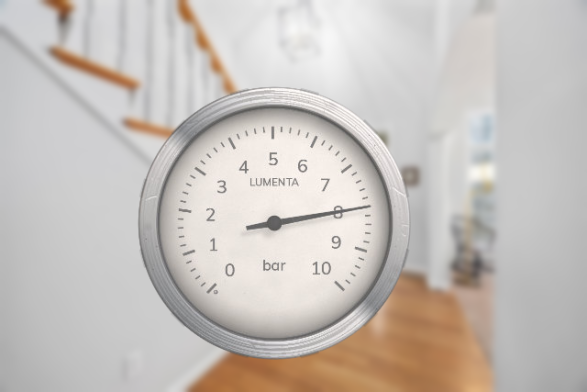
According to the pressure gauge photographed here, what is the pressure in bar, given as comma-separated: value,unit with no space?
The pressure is 8,bar
